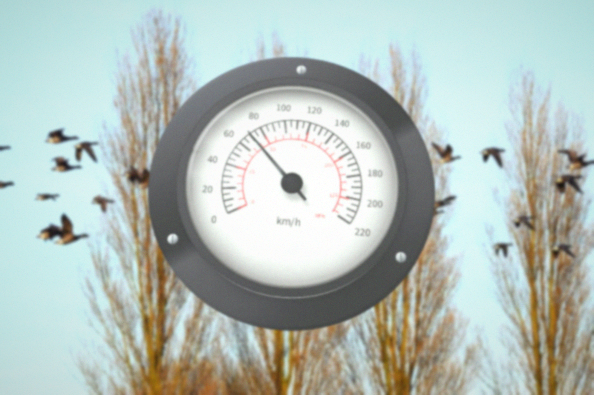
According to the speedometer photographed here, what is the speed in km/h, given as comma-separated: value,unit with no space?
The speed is 70,km/h
